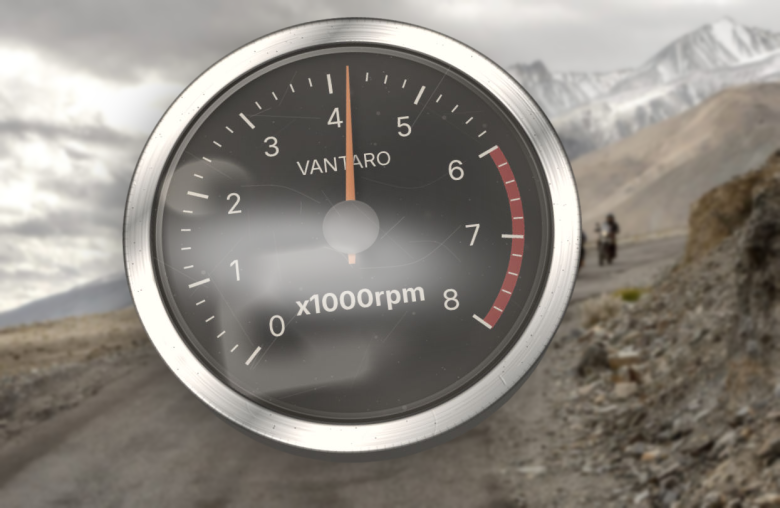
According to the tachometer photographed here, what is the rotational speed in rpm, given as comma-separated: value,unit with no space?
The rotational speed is 4200,rpm
